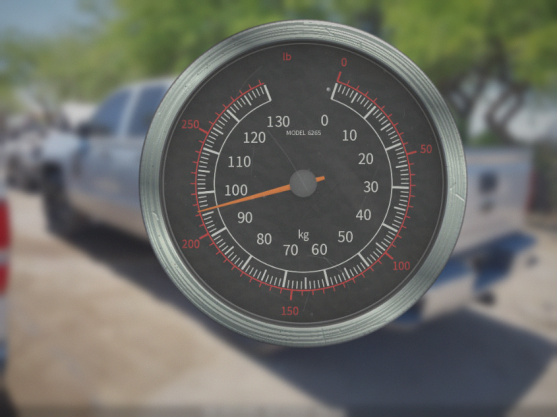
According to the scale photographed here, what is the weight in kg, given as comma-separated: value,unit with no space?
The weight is 96,kg
